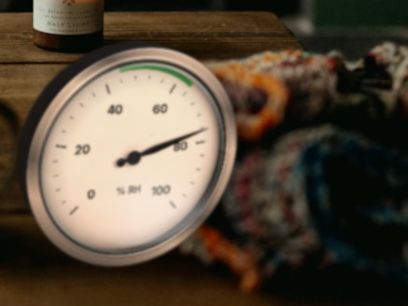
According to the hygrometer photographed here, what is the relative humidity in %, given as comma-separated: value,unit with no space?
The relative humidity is 76,%
